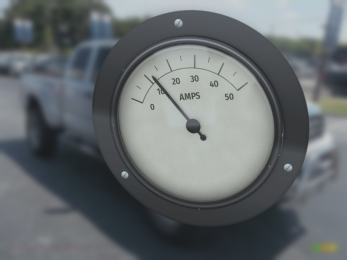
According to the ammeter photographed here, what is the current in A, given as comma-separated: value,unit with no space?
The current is 12.5,A
